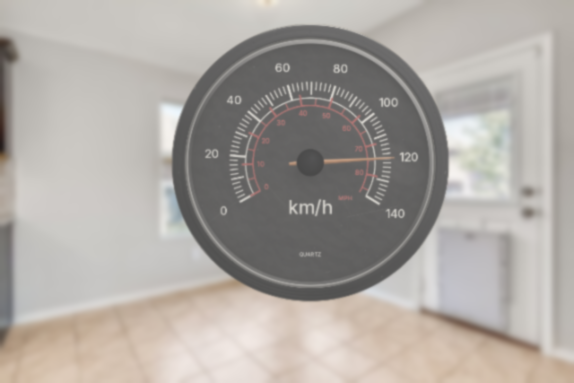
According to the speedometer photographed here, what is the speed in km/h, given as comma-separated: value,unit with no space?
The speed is 120,km/h
